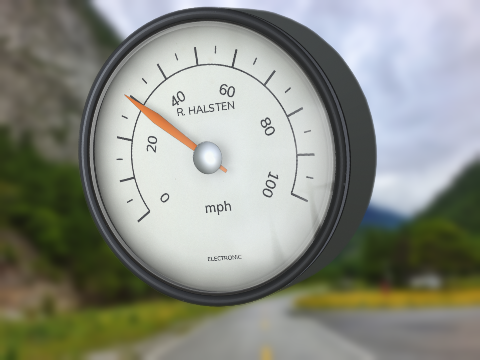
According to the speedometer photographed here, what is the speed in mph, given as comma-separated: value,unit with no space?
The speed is 30,mph
